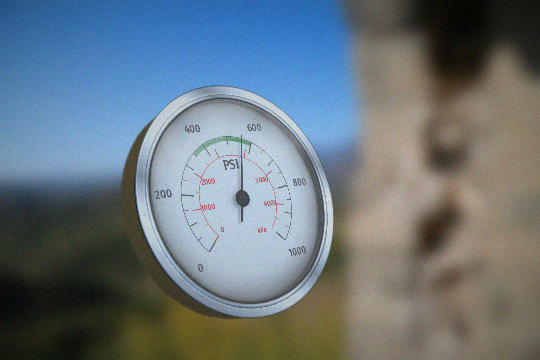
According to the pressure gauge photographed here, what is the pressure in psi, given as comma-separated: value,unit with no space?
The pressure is 550,psi
